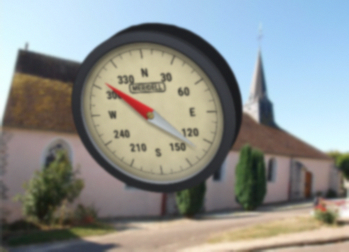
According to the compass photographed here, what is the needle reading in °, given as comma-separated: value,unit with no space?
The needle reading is 310,°
